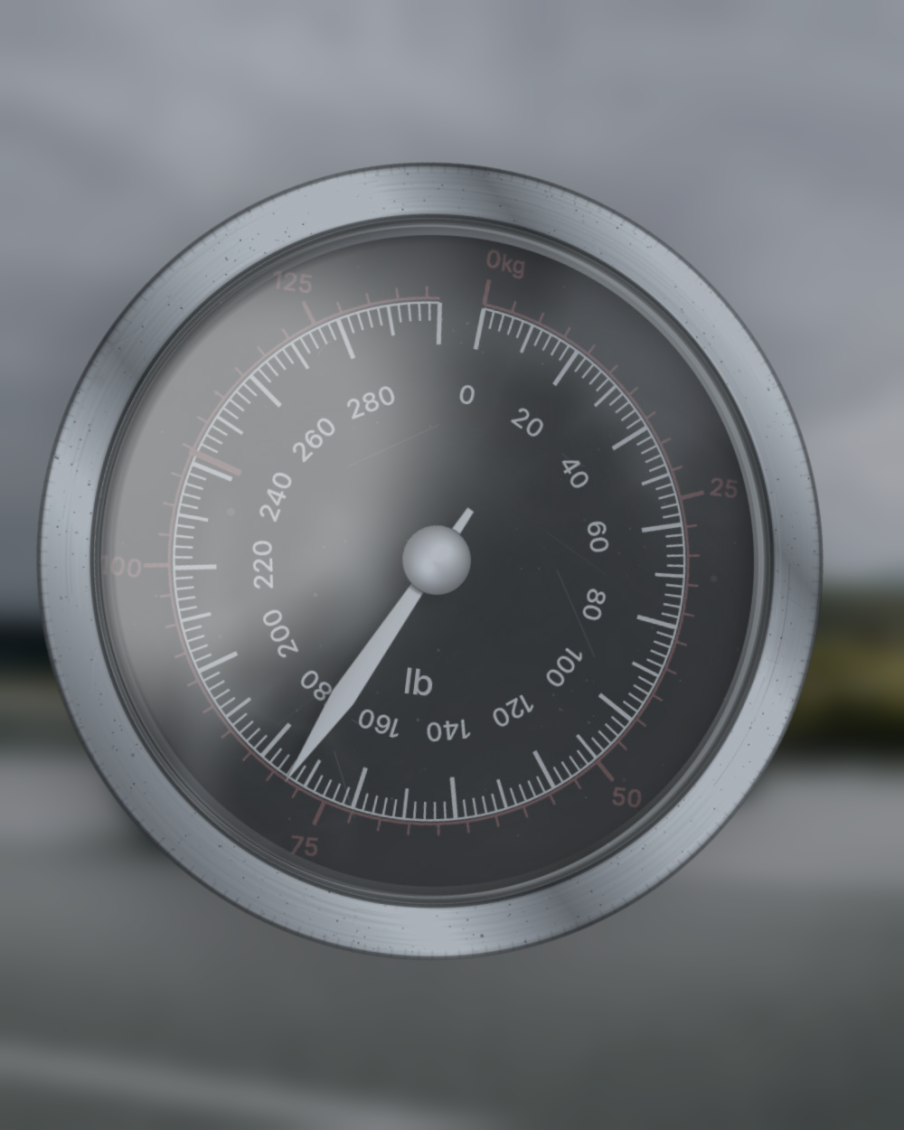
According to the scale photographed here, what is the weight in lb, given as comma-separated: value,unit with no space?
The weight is 174,lb
